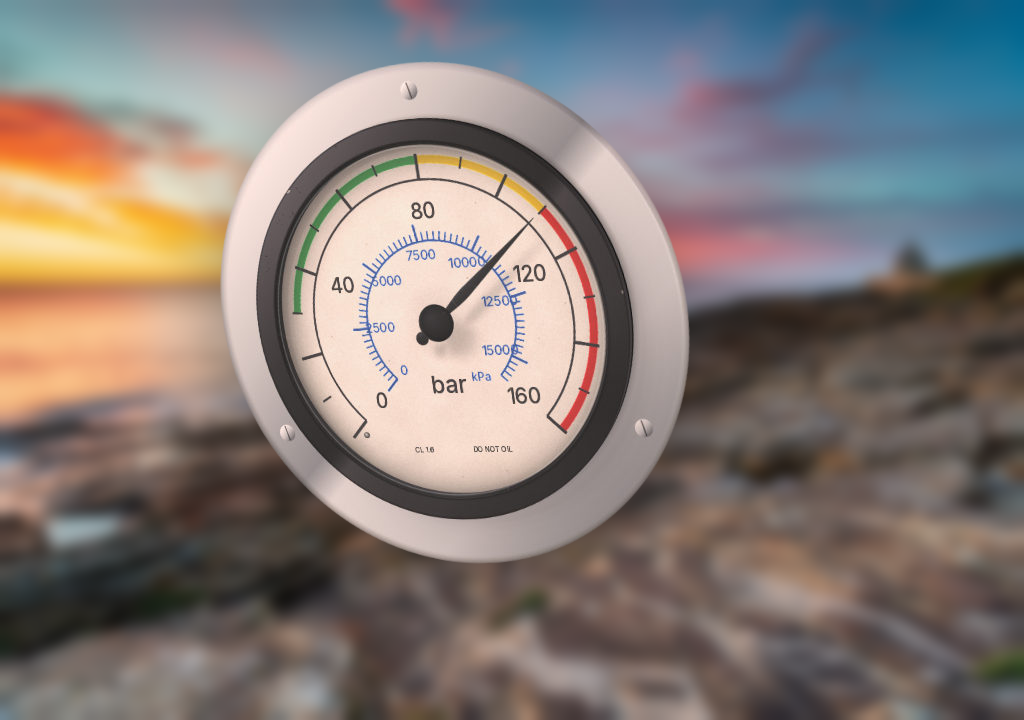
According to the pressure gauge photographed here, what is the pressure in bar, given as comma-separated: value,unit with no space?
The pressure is 110,bar
